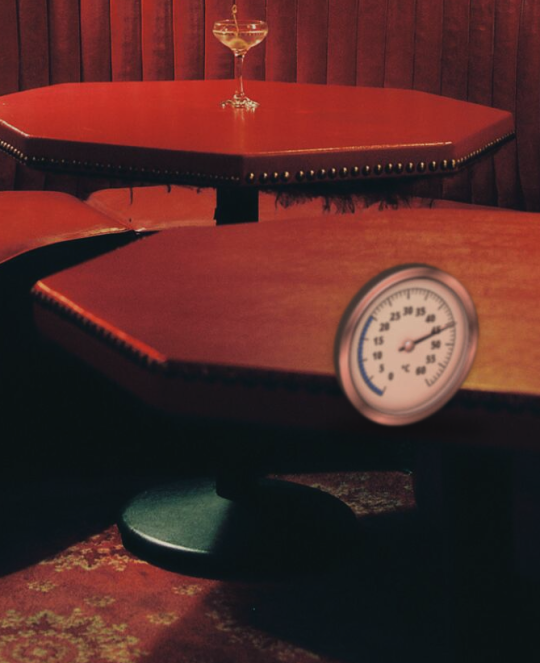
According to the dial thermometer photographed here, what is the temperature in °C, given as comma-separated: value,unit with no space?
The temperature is 45,°C
